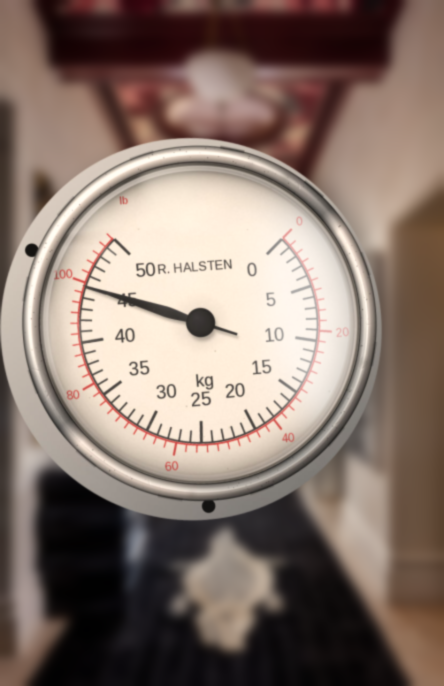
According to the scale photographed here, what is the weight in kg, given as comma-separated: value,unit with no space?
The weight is 45,kg
